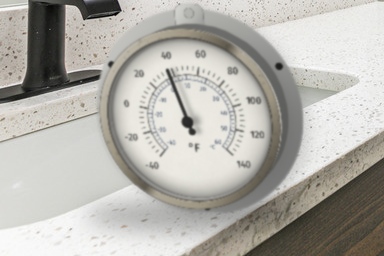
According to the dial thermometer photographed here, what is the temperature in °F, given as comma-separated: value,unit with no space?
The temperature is 40,°F
